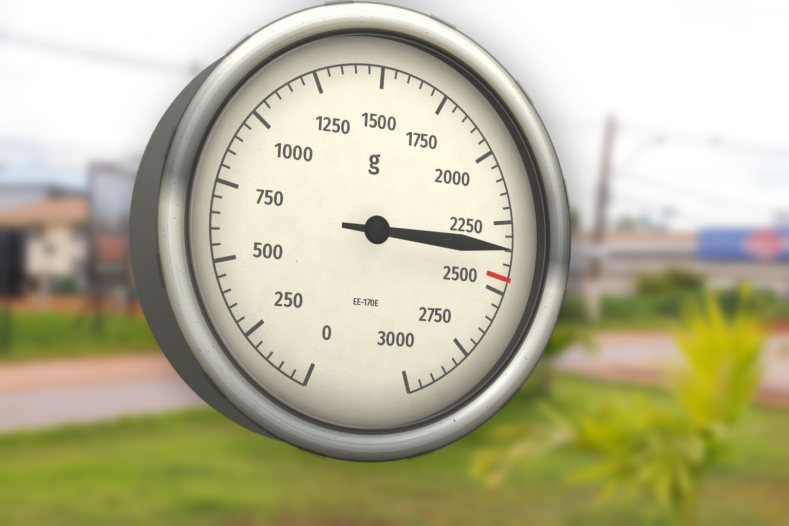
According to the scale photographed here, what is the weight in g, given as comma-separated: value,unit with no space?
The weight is 2350,g
